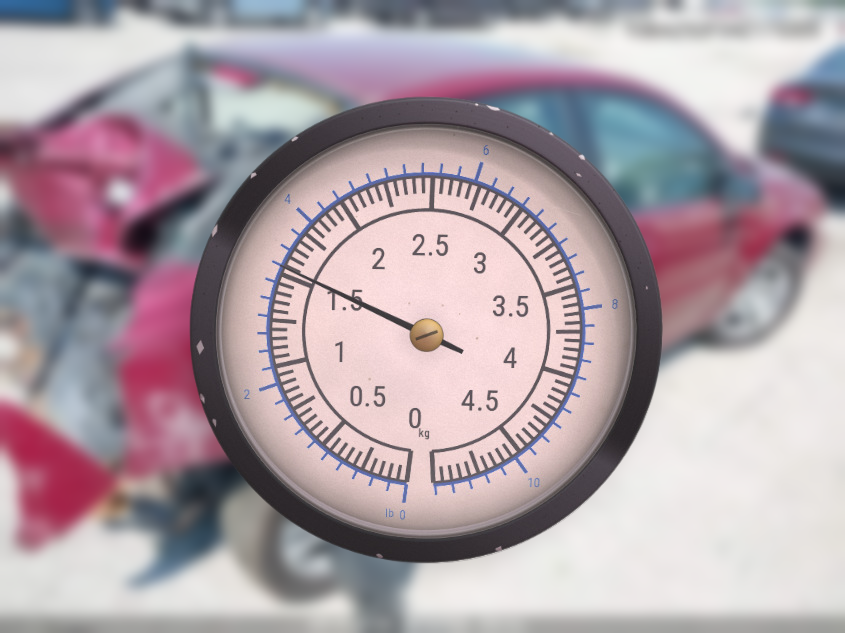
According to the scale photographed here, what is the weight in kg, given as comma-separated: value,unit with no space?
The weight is 1.55,kg
